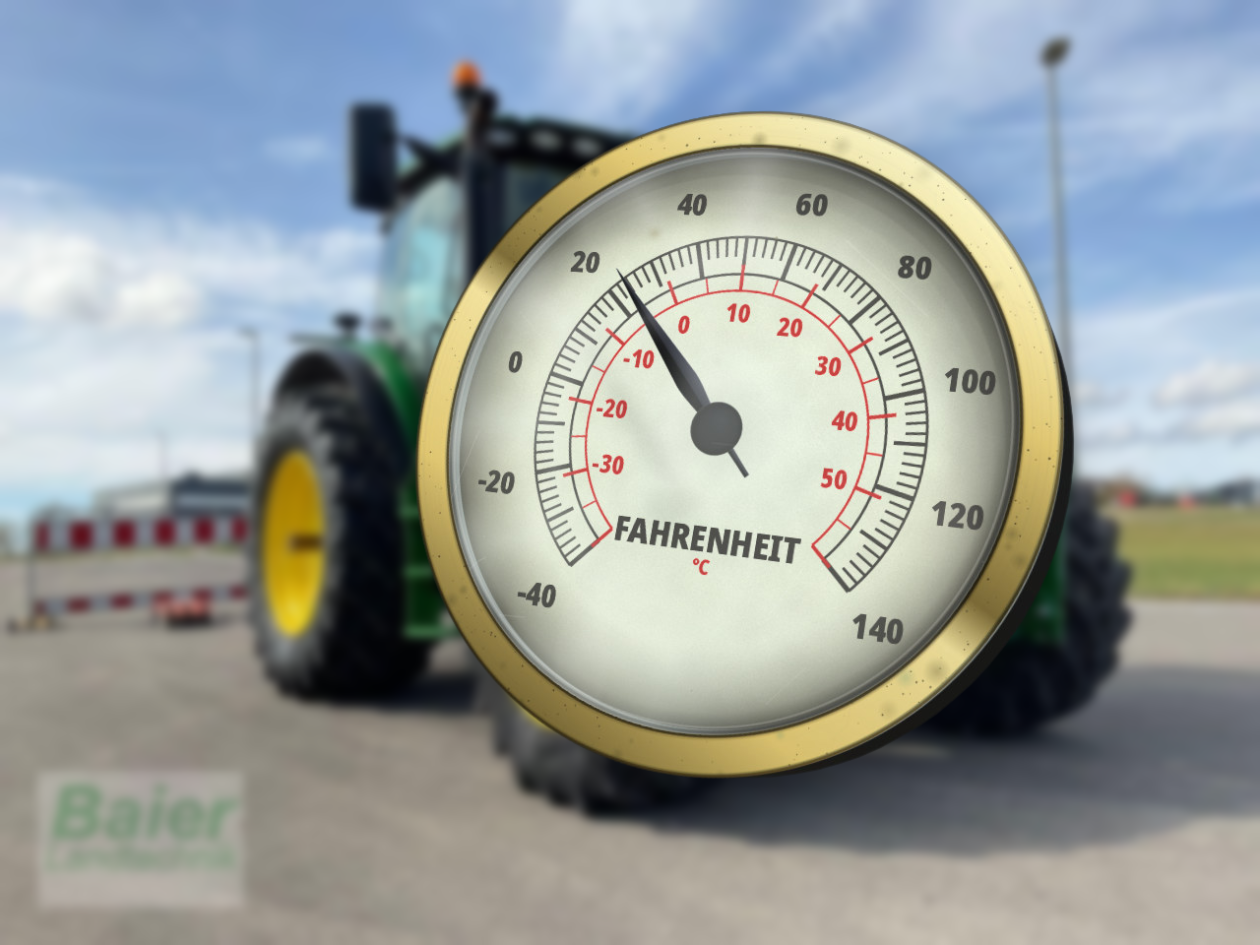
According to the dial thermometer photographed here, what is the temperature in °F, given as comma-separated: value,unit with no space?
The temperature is 24,°F
